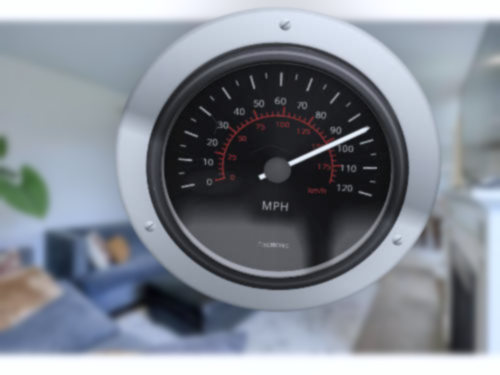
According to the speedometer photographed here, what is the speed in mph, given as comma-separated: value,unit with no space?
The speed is 95,mph
